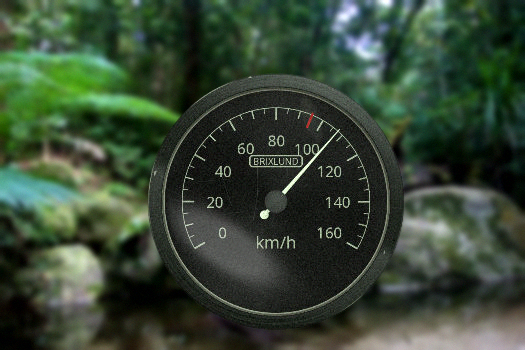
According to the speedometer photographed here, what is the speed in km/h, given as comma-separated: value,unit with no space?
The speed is 107.5,km/h
